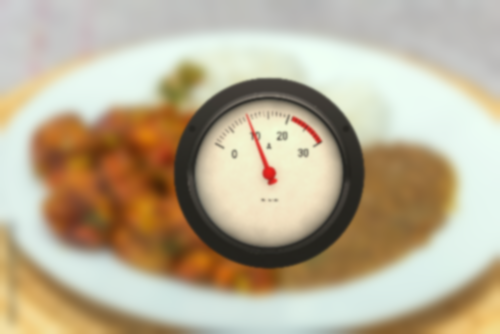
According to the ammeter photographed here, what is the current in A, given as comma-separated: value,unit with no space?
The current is 10,A
